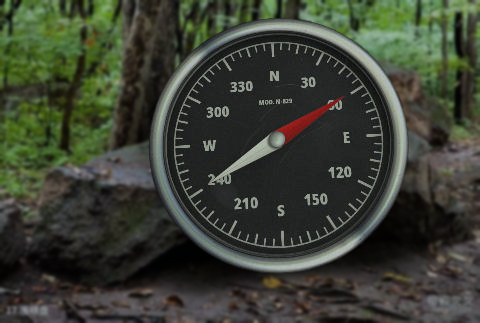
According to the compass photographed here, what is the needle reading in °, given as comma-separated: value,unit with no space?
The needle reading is 60,°
